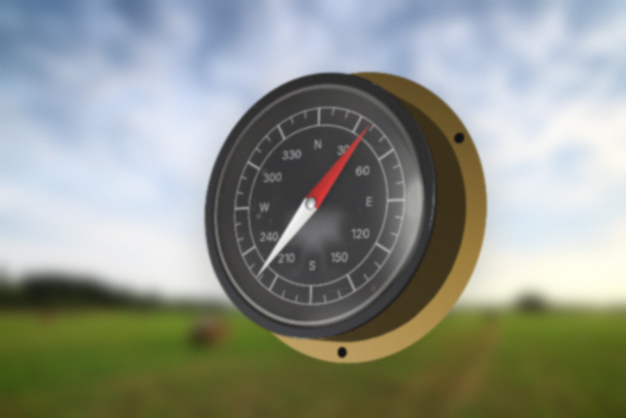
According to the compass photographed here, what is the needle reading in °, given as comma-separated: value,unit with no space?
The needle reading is 40,°
